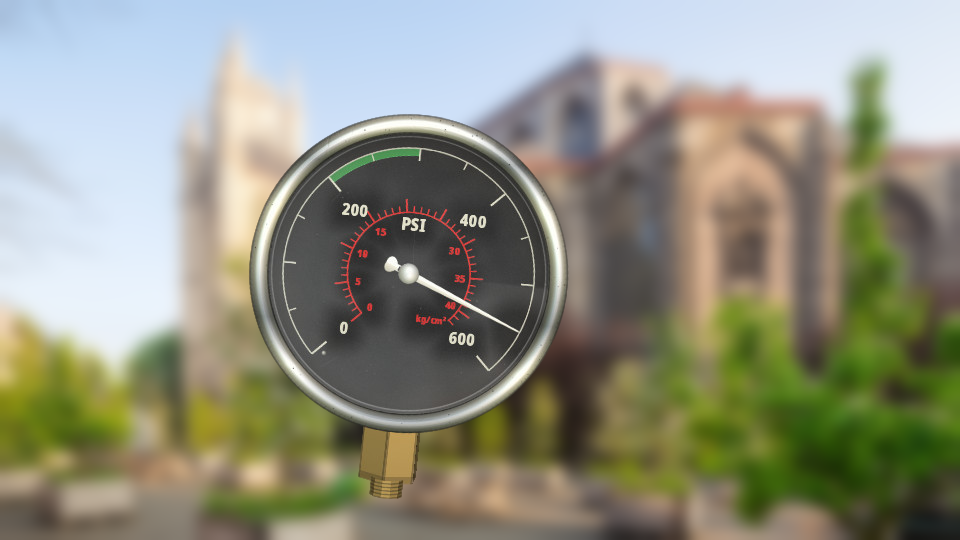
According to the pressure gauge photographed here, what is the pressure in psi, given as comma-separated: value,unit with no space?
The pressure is 550,psi
